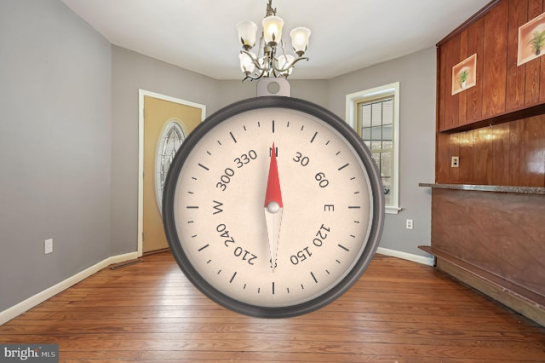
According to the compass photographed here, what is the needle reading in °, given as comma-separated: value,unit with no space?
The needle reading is 0,°
